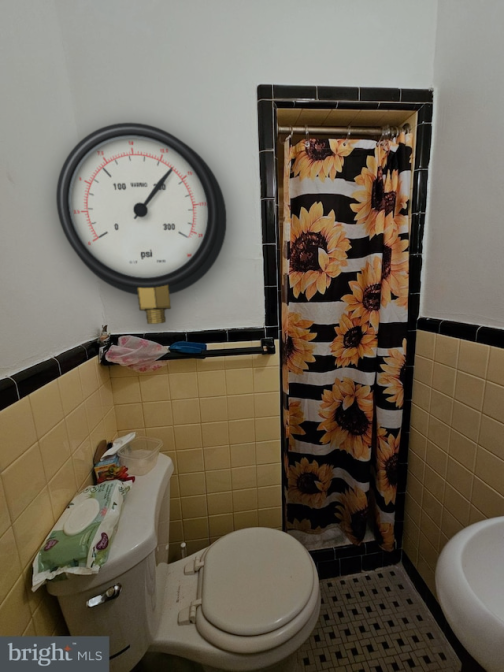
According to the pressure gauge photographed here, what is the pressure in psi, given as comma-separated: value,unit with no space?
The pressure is 200,psi
